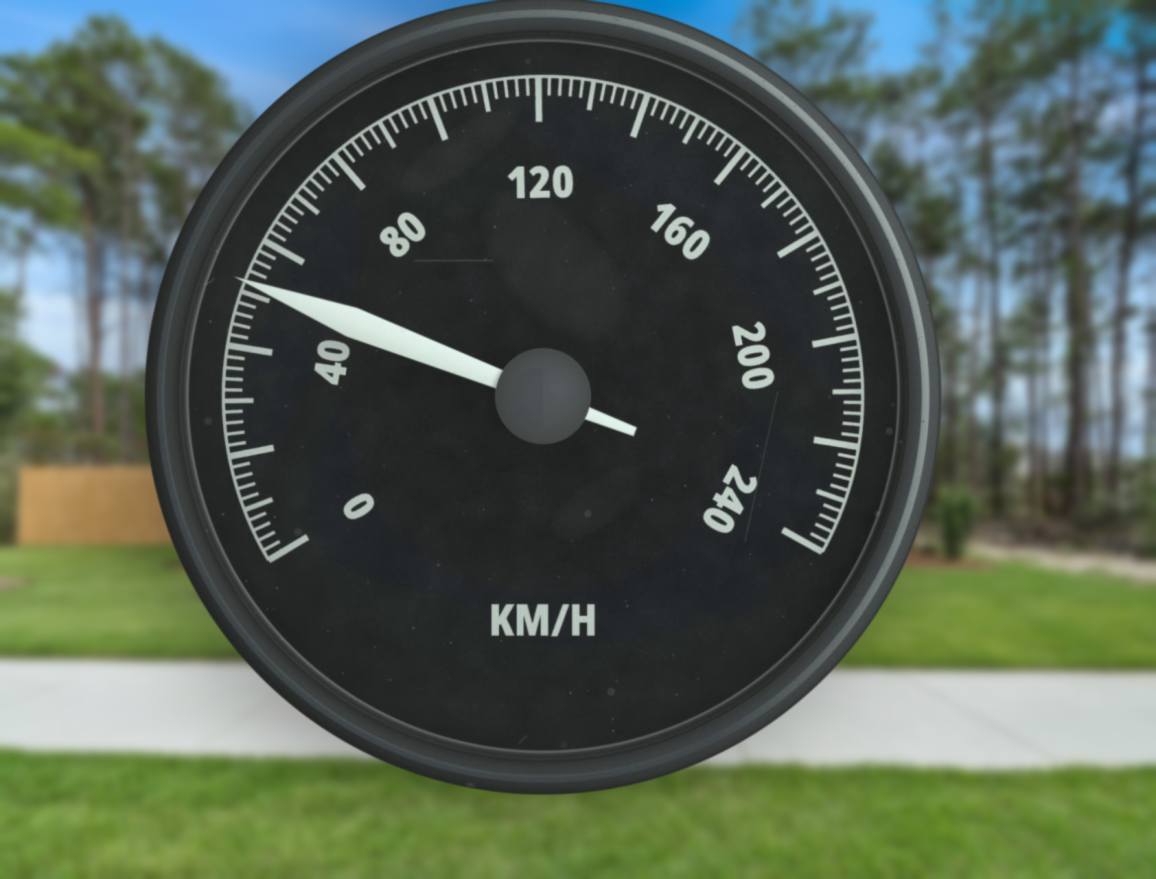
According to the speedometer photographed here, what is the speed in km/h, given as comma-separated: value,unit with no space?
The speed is 52,km/h
